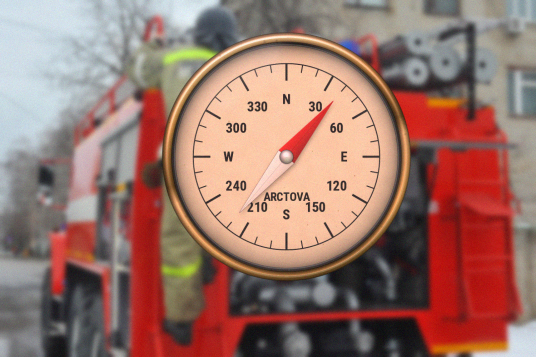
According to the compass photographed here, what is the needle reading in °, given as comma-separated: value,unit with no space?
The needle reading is 40,°
